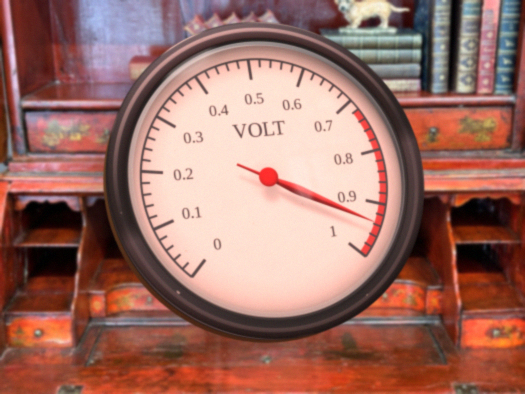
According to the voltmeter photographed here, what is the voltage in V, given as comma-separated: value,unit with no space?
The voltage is 0.94,V
